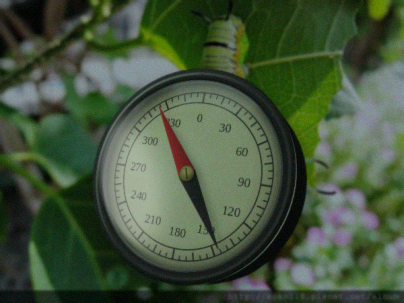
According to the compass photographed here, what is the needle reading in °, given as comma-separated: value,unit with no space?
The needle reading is 325,°
